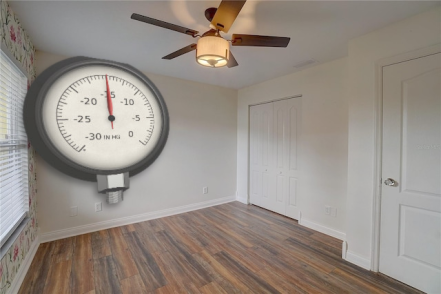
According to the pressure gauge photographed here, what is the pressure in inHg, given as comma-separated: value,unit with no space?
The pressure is -15,inHg
